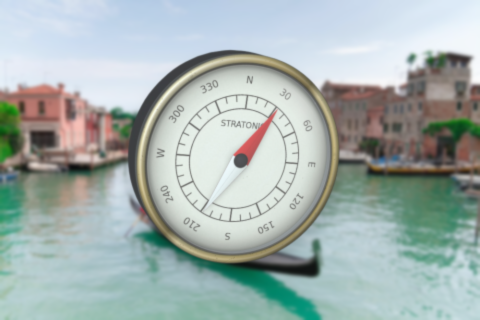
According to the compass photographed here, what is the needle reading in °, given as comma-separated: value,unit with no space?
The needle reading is 30,°
